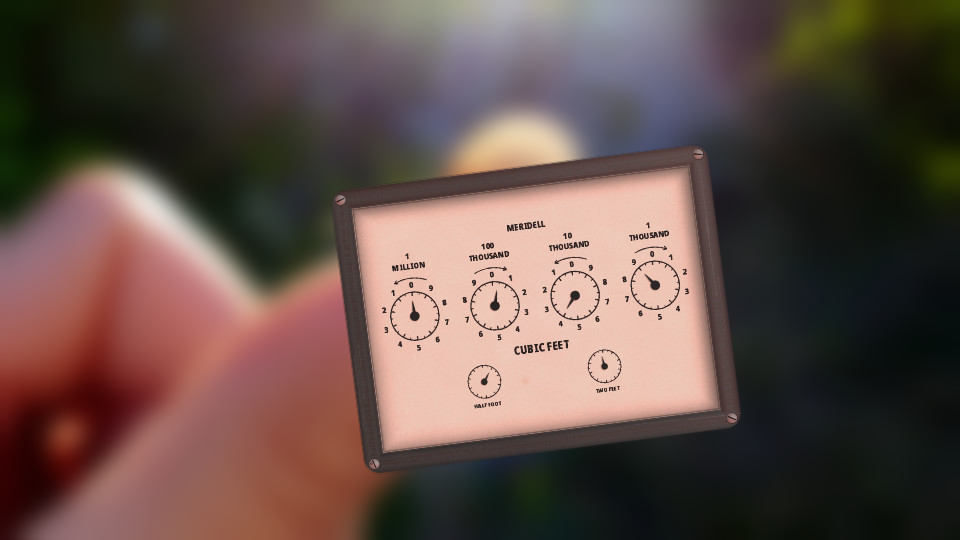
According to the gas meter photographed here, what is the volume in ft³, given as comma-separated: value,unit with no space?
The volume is 3900,ft³
